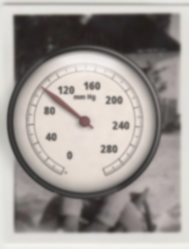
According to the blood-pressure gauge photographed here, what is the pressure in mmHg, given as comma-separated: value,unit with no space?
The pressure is 100,mmHg
